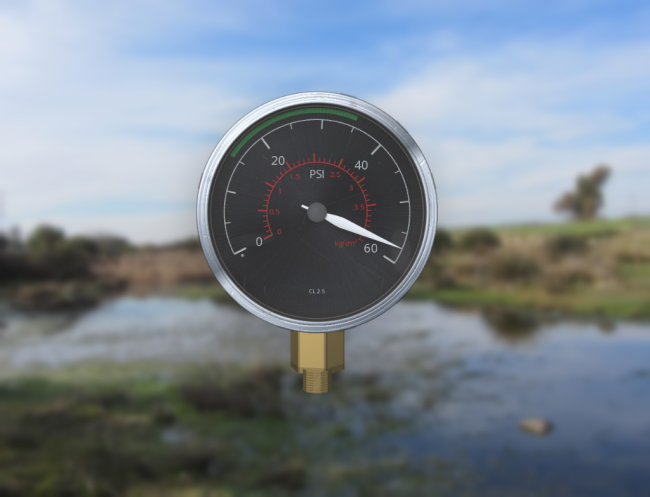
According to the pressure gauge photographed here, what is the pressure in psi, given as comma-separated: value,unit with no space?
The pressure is 57.5,psi
